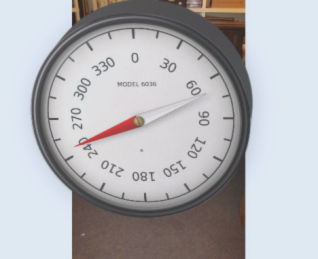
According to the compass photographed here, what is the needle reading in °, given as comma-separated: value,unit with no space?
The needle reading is 247.5,°
